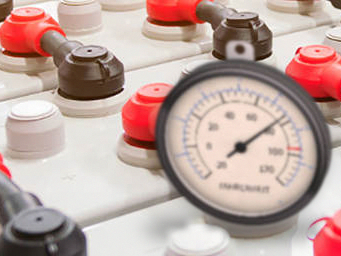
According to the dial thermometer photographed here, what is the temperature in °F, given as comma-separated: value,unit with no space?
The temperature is 76,°F
